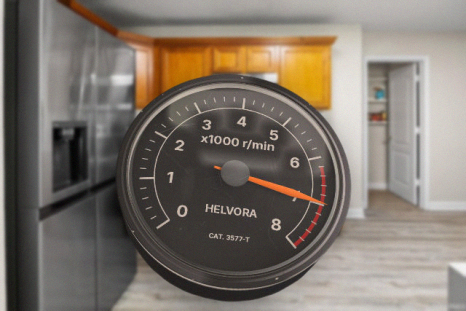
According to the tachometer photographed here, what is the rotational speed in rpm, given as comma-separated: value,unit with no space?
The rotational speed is 7000,rpm
